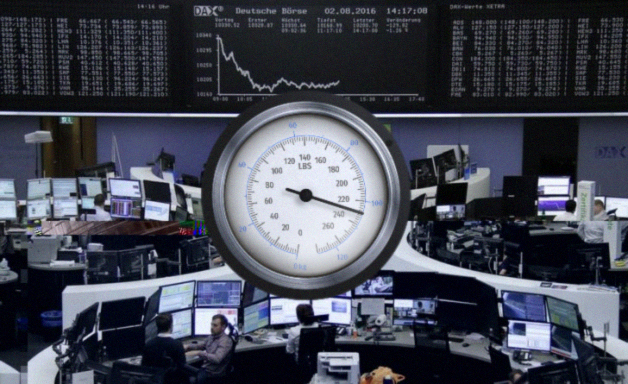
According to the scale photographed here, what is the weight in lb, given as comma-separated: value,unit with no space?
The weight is 230,lb
